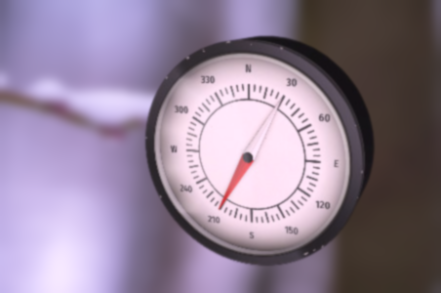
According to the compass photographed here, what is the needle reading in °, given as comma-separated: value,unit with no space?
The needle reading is 210,°
